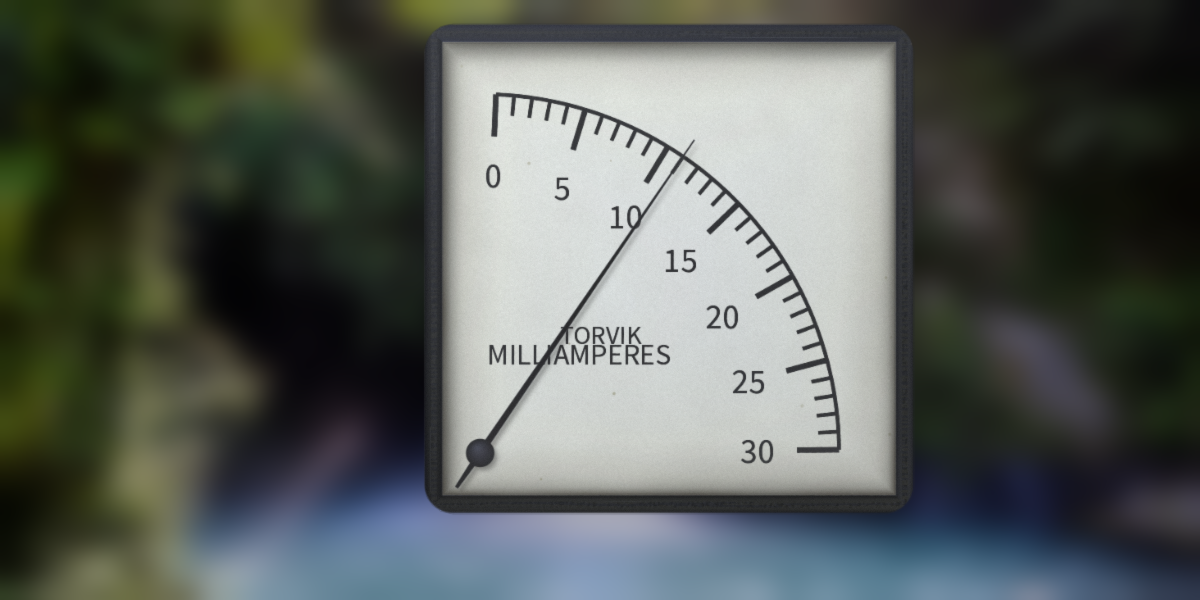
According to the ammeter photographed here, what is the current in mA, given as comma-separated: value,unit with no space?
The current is 11,mA
